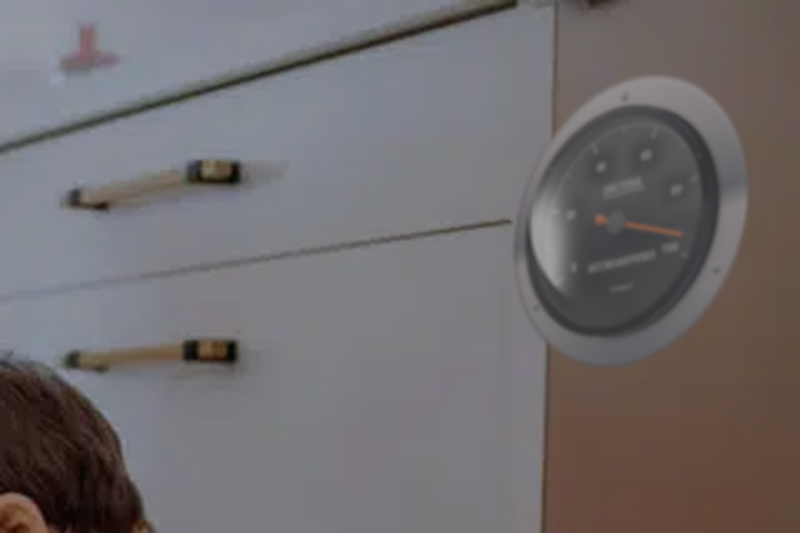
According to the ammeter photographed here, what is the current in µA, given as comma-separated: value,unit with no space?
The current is 95,µA
